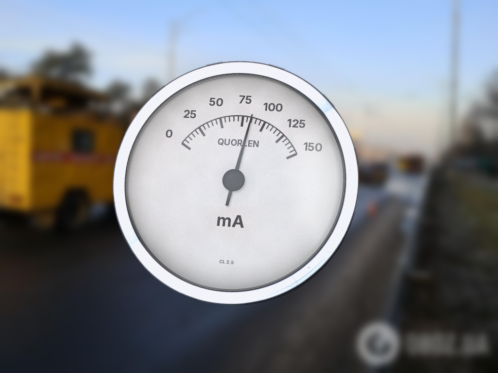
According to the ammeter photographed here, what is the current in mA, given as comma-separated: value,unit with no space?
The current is 85,mA
